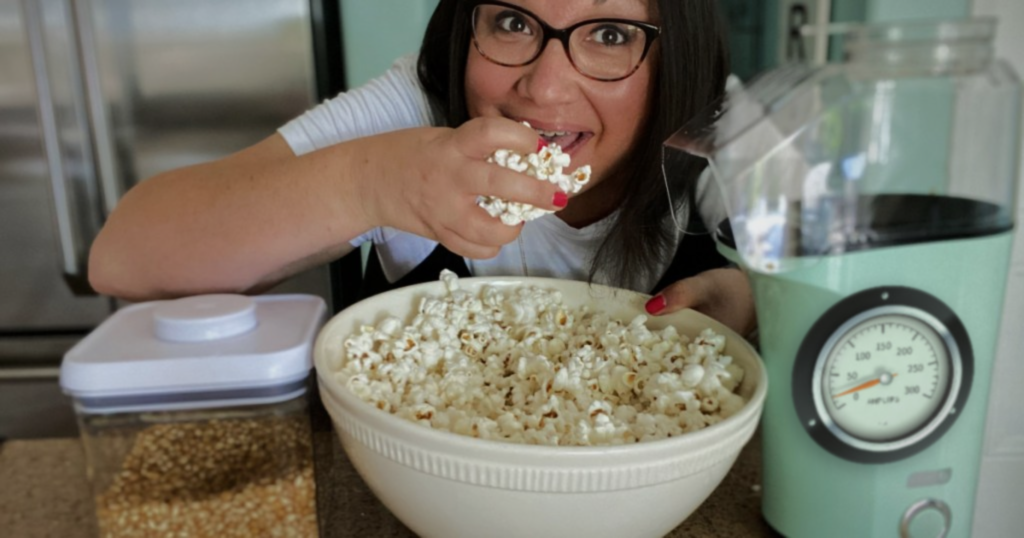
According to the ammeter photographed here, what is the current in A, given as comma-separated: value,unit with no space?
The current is 20,A
